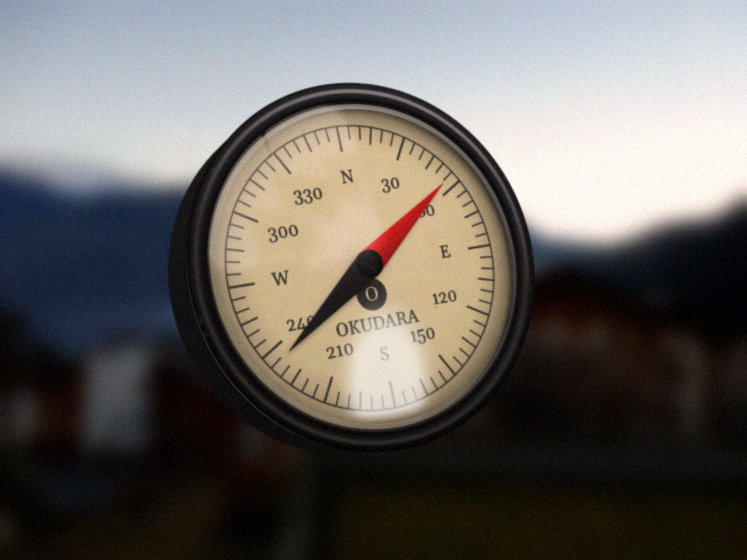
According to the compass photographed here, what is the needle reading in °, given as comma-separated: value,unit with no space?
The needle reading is 55,°
